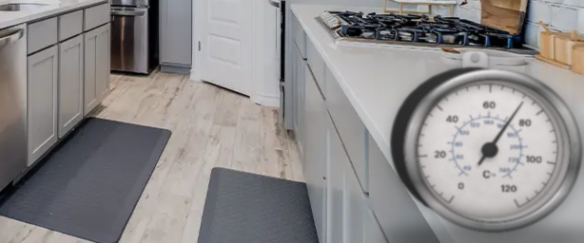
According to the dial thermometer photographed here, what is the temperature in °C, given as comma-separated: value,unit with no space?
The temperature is 72,°C
